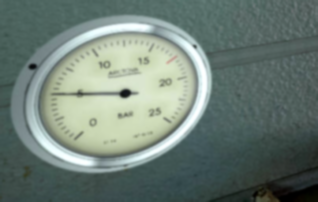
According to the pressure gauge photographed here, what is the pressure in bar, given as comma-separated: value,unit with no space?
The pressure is 5,bar
